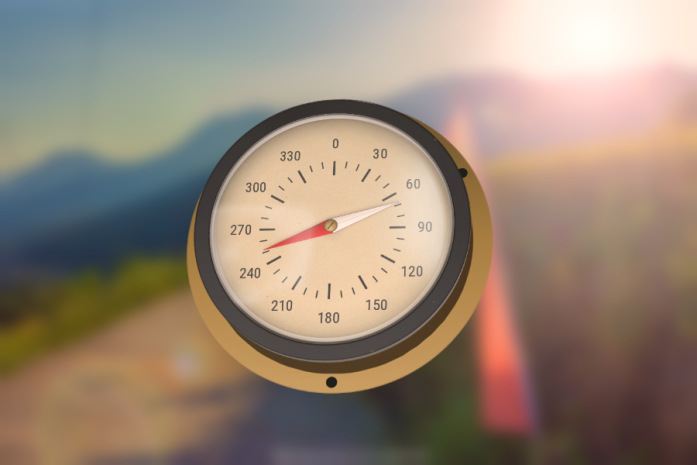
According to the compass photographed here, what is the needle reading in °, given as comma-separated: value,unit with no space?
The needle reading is 250,°
